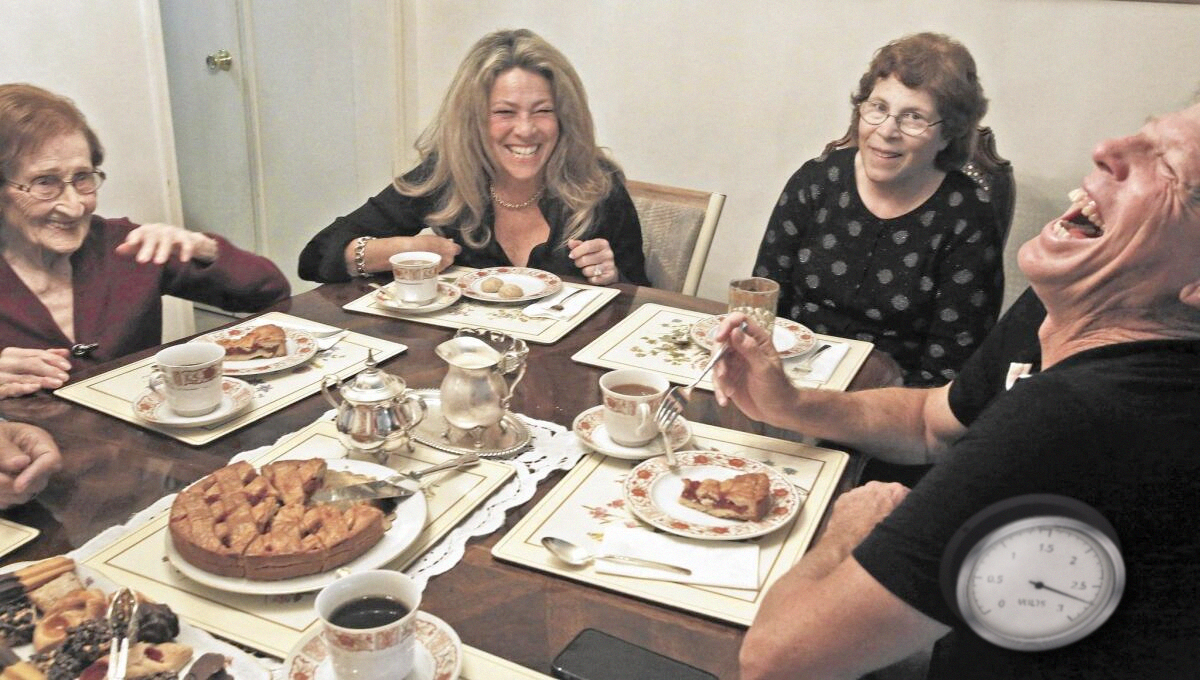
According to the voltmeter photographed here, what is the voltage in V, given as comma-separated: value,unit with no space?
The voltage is 2.7,V
